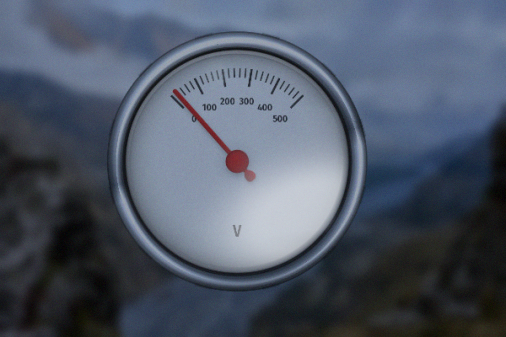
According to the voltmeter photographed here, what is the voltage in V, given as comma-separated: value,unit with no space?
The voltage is 20,V
